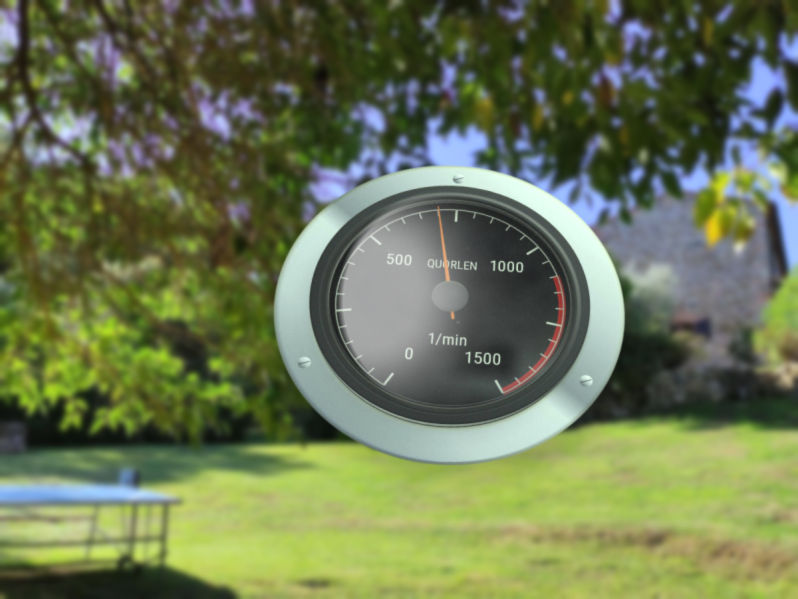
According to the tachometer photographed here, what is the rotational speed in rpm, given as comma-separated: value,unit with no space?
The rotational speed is 700,rpm
